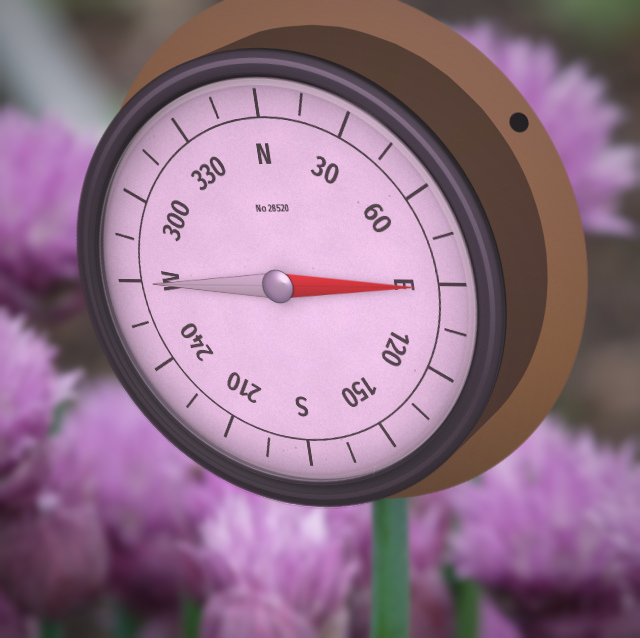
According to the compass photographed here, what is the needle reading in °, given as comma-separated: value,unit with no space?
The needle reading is 90,°
